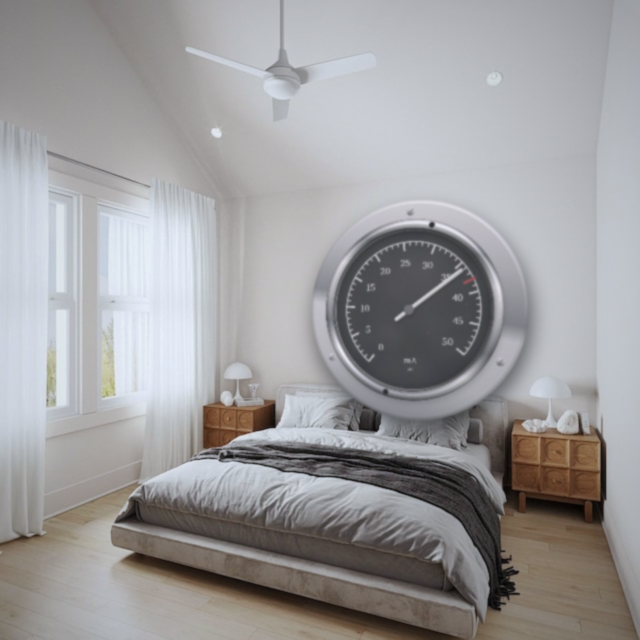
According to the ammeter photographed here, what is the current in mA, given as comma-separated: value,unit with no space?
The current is 36,mA
